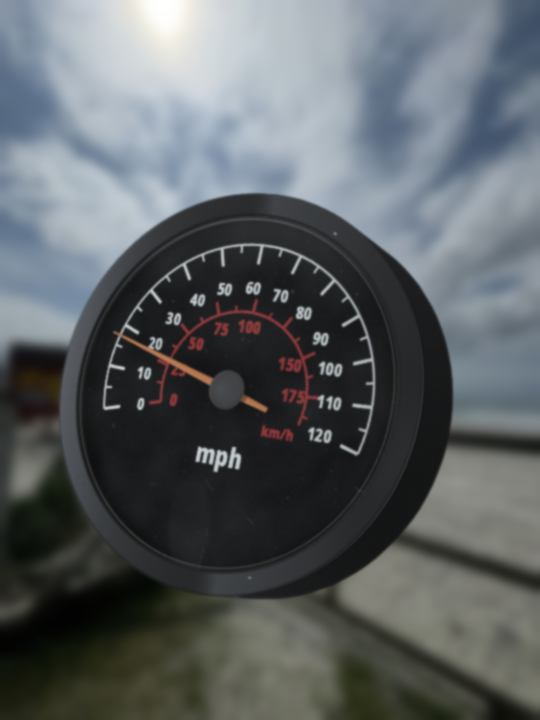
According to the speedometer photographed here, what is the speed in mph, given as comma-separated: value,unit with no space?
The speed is 17.5,mph
